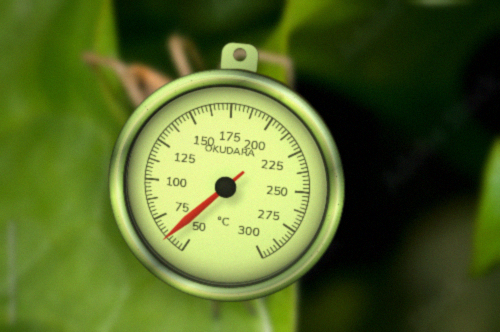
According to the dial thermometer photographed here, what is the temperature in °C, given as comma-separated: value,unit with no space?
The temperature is 62.5,°C
